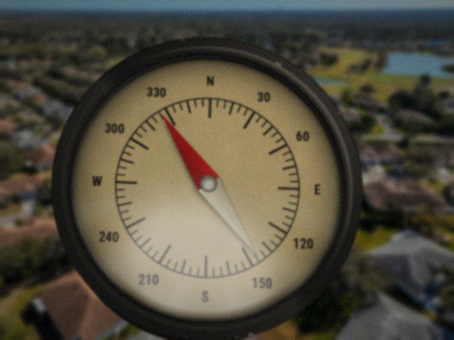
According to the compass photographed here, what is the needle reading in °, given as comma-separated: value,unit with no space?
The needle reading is 325,°
